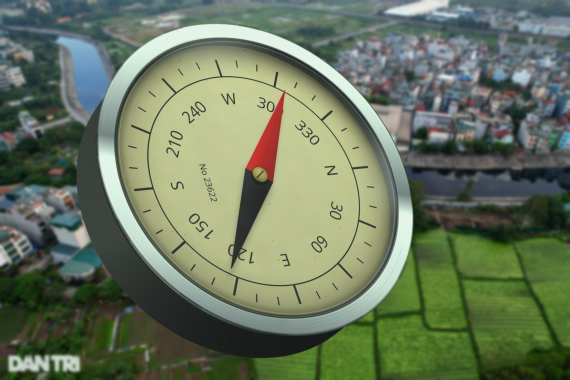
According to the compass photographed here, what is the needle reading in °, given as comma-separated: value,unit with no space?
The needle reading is 305,°
